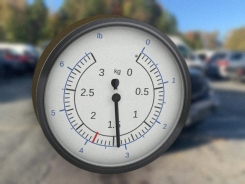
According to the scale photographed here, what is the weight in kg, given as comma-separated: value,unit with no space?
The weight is 1.45,kg
